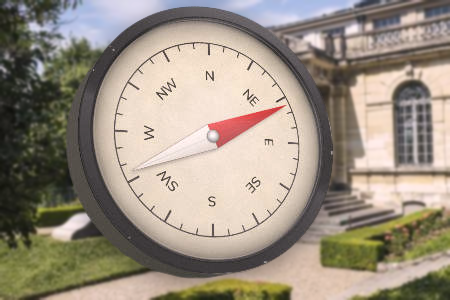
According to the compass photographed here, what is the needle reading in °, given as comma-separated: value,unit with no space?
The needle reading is 65,°
